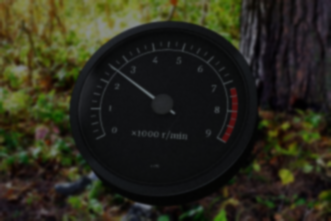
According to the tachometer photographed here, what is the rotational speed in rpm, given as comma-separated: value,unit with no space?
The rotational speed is 2500,rpm
